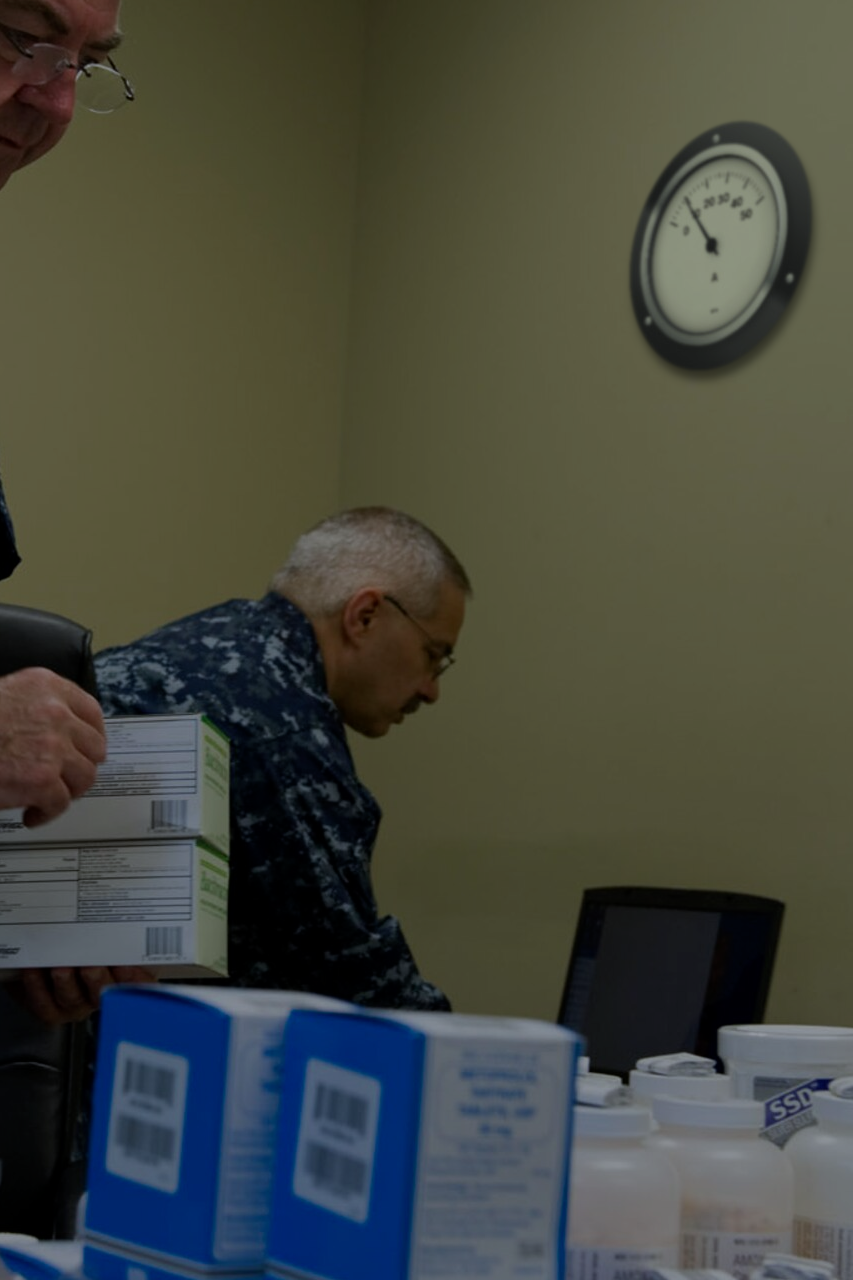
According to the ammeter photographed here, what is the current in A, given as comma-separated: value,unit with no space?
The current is 10,A
